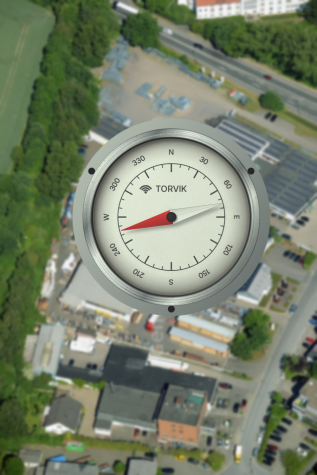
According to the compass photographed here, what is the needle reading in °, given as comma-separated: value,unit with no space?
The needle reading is 255,°
